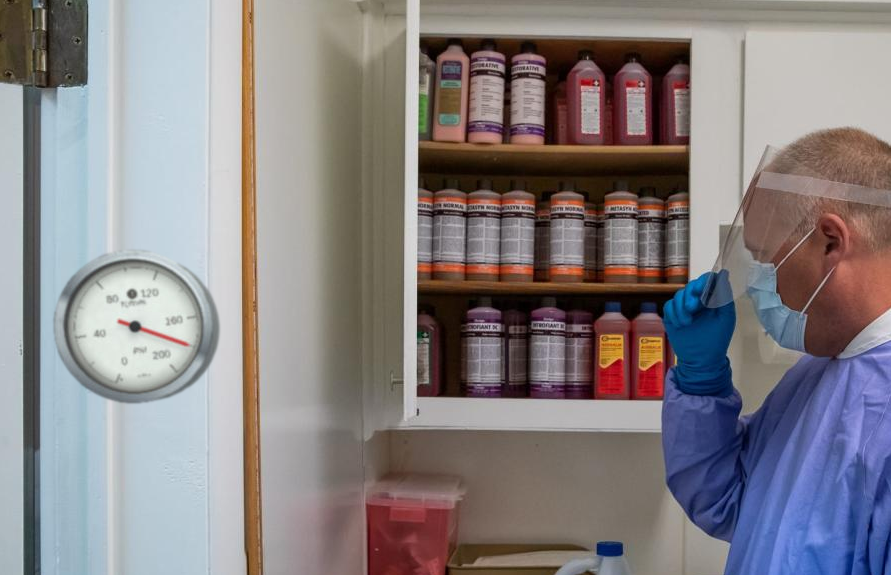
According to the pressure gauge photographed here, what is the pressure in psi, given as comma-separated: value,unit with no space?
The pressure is 180,psi
